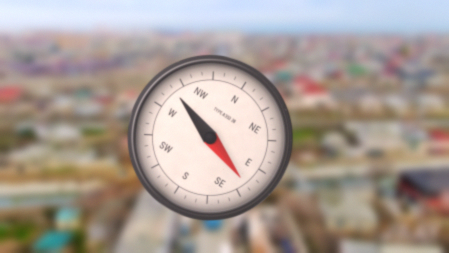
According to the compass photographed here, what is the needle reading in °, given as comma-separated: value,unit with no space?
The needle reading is 110,°
